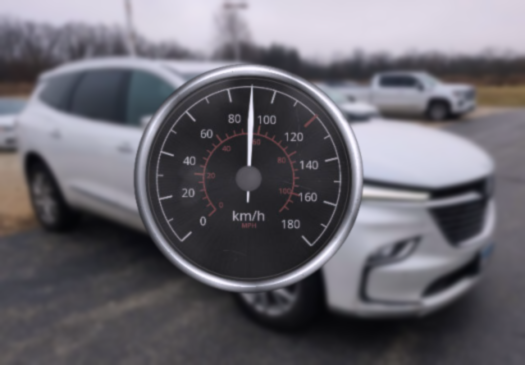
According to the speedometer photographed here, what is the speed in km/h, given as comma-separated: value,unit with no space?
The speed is 90,km/h
